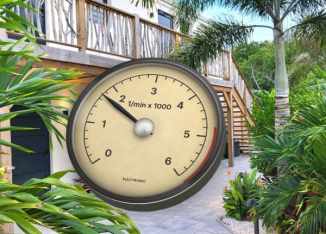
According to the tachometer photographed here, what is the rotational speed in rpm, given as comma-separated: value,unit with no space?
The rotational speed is 1700,rpm
